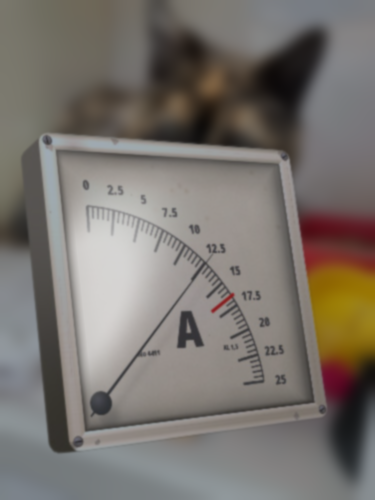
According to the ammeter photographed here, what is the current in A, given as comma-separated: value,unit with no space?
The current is 12.5,A
